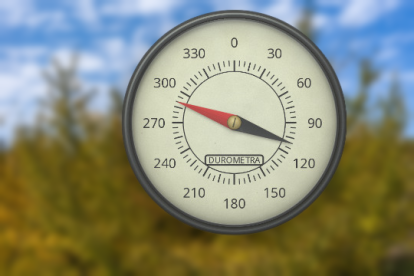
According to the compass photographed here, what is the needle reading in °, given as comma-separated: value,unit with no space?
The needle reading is 290,°
